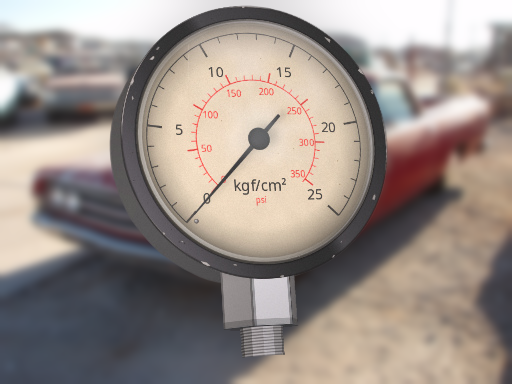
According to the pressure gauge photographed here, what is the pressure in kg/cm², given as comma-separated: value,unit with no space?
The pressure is 0,kg/cm²
